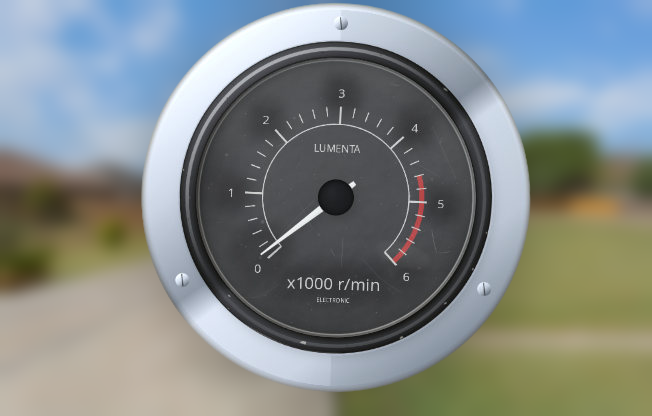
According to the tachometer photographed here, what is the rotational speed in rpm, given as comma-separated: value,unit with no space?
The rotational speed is 100,rpm
